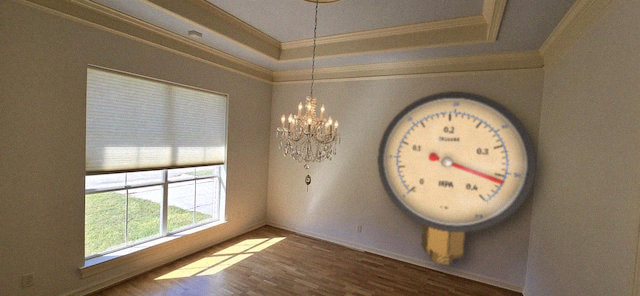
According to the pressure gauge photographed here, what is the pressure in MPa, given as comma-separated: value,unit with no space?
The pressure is 0.36,MPa
